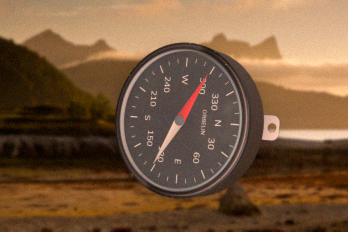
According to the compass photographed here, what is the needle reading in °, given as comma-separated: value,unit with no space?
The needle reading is 300,°
